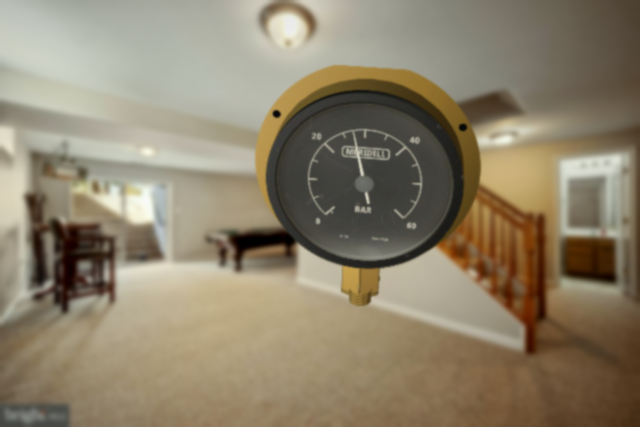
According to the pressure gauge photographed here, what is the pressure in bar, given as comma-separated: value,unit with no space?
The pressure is 27.5,bar
